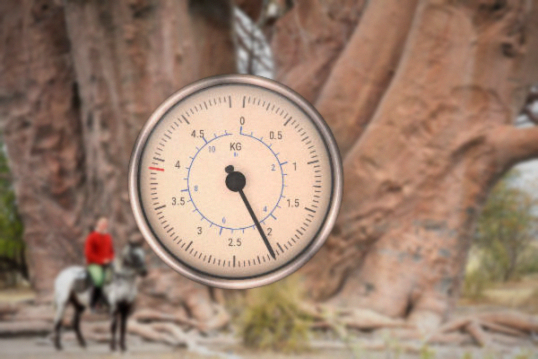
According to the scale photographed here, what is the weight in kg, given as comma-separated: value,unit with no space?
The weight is 2.1,kg
